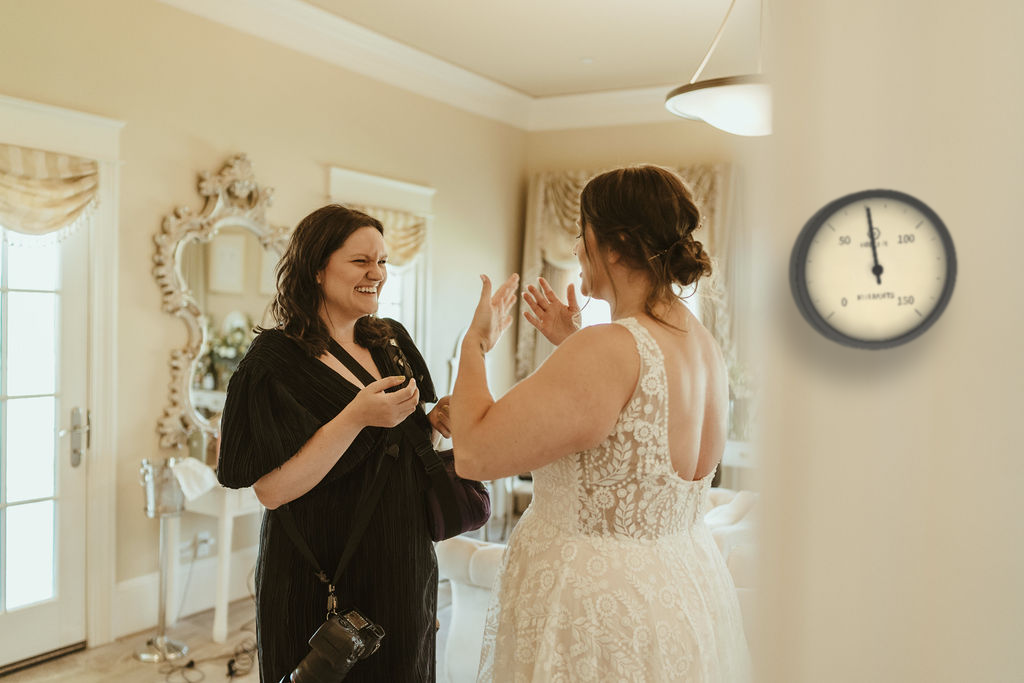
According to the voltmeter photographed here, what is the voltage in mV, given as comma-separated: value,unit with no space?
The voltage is 70,mV
